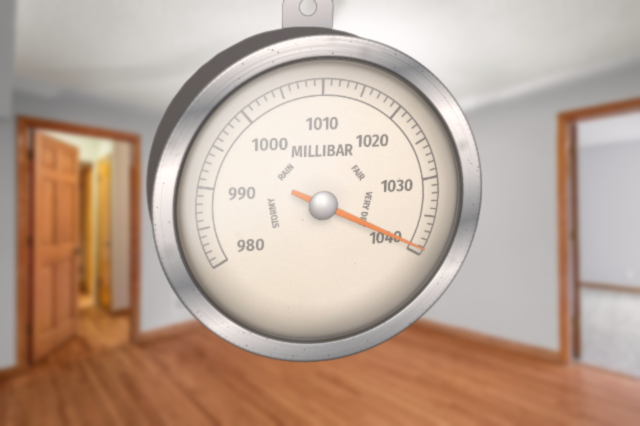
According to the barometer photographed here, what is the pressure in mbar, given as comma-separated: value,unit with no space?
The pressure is 1039,mbar
